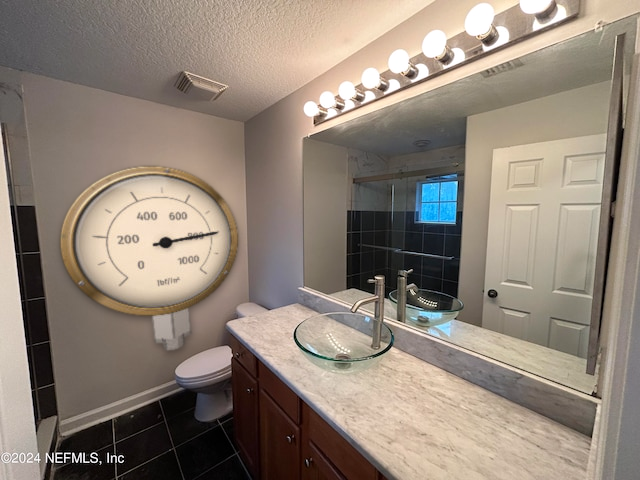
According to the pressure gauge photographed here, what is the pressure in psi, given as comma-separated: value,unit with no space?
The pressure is 800,psi
